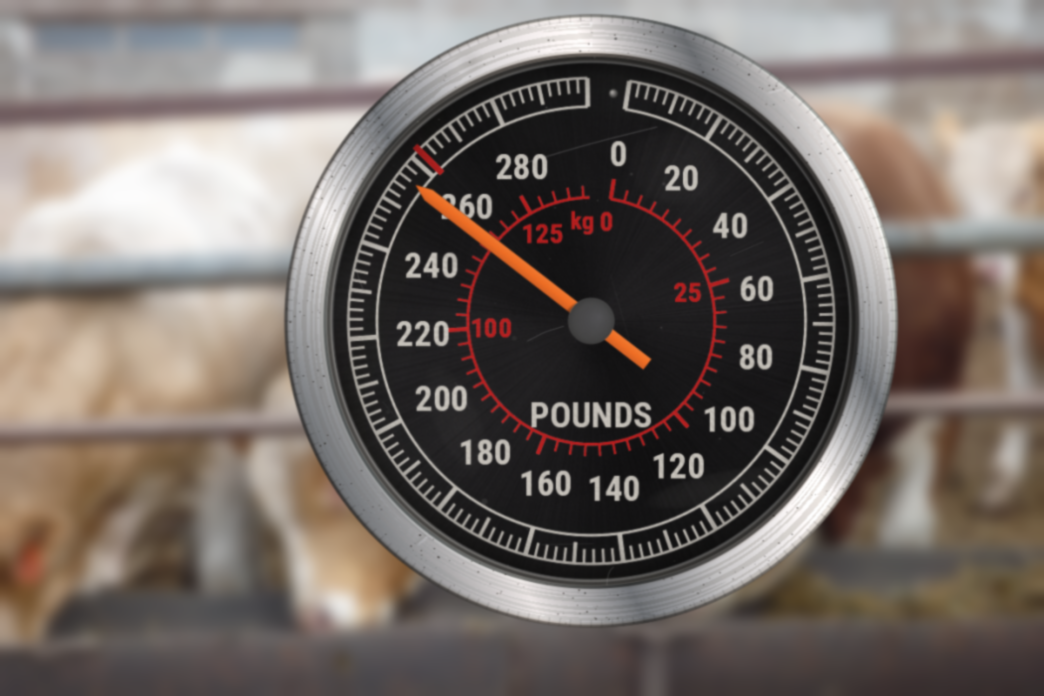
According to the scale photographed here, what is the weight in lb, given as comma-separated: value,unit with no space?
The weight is 256,lb
